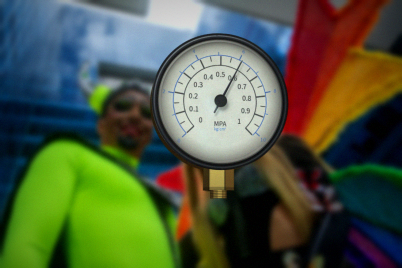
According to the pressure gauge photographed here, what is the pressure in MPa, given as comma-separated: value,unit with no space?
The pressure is 0.6,MPa
